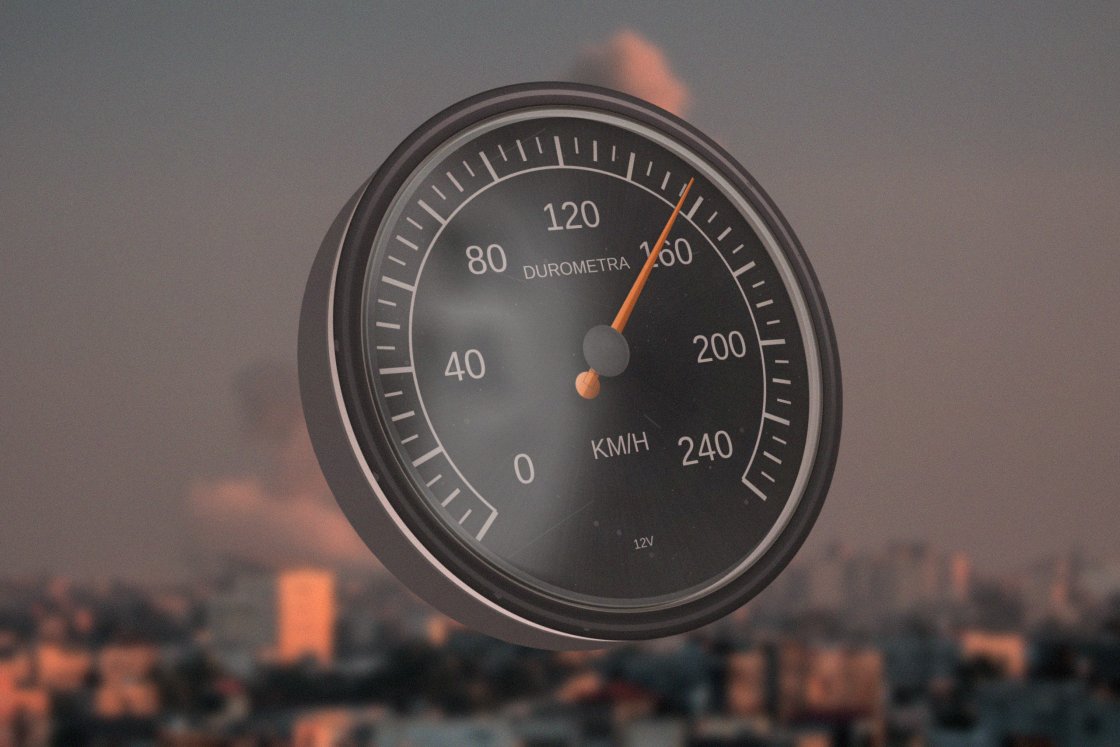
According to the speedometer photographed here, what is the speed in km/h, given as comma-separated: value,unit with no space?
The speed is 155,km/h
